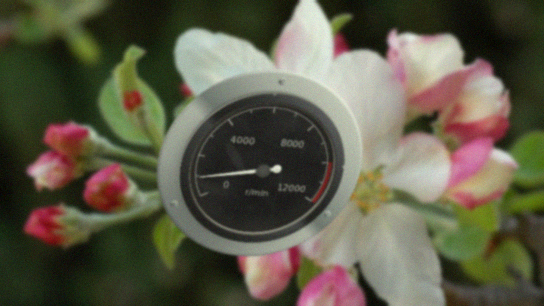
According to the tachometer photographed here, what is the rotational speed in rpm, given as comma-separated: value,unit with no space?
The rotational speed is 1000,rpm
